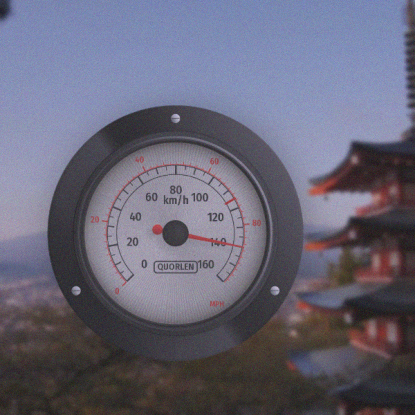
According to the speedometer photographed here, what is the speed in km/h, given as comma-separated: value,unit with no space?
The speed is 140,km/h
